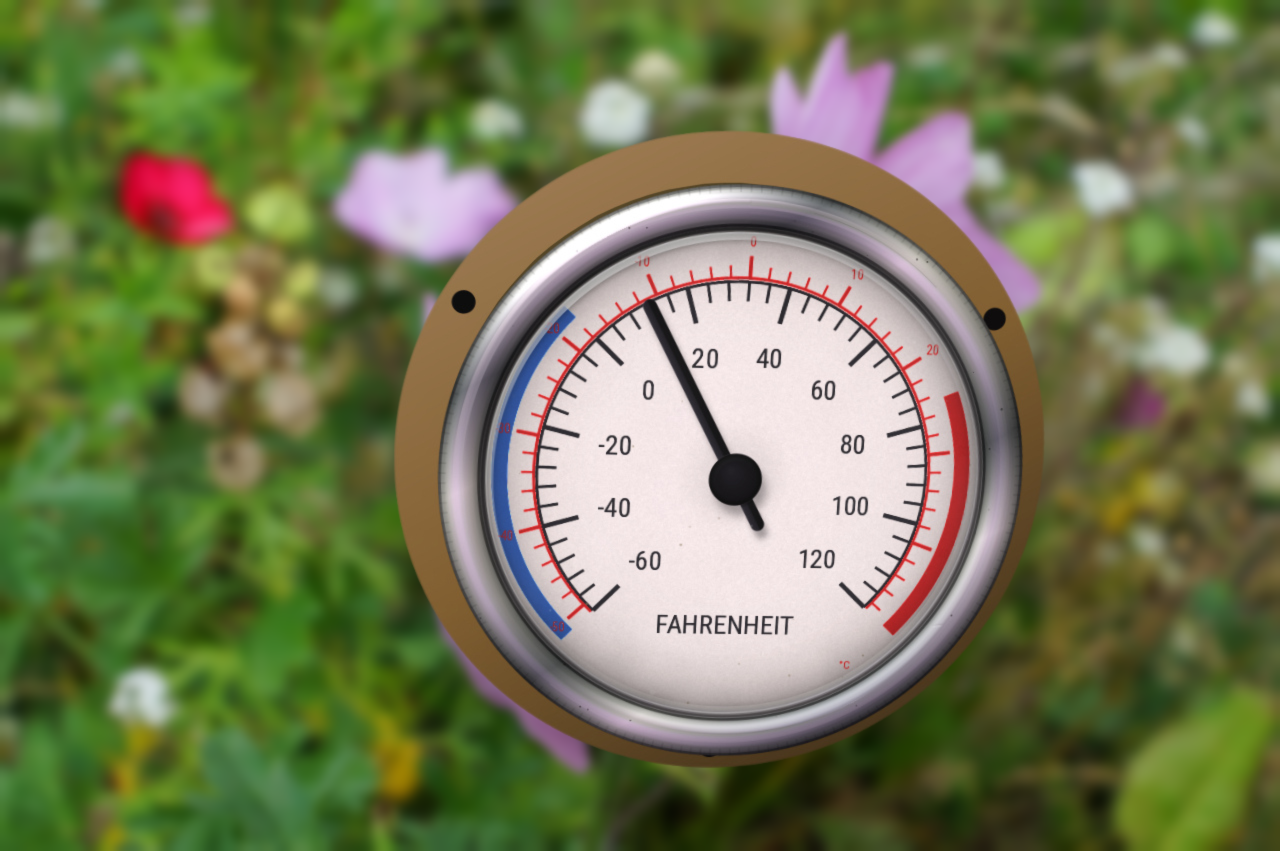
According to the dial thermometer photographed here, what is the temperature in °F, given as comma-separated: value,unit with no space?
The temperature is 12,°F
